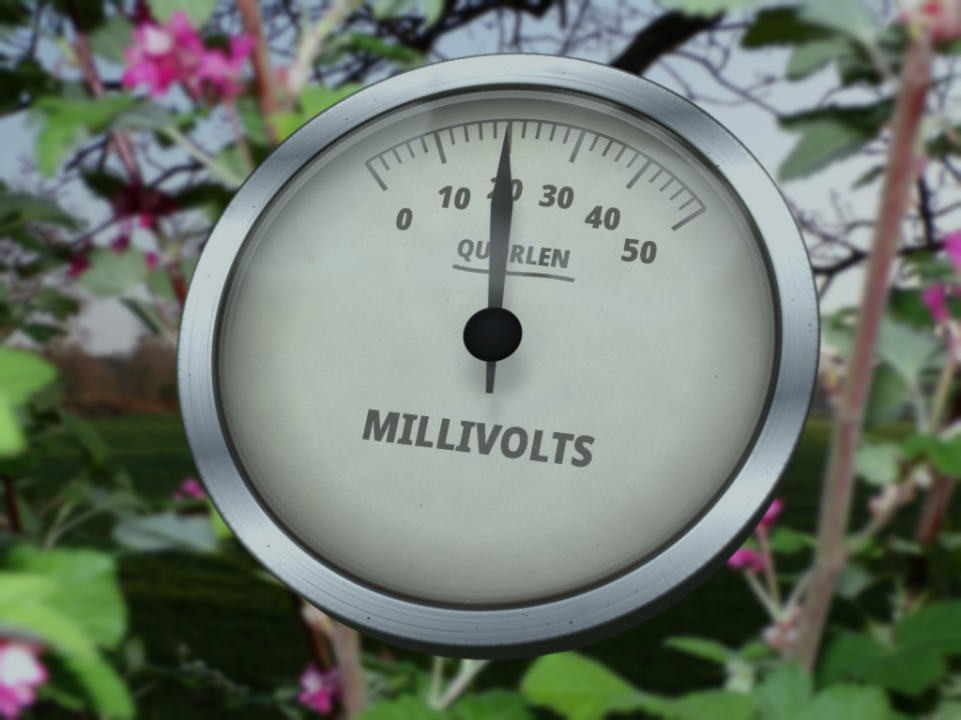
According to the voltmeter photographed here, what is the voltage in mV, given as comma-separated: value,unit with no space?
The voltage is 20,mV
